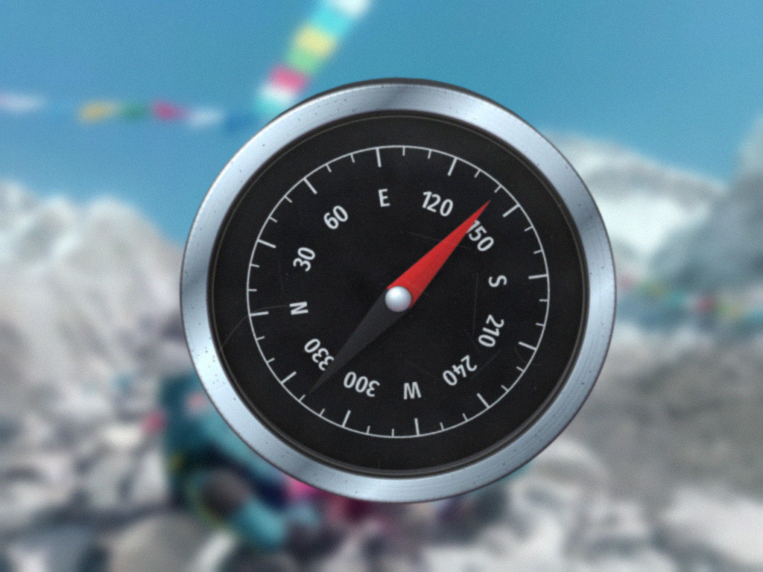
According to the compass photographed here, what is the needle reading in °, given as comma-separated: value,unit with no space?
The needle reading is 140,°
